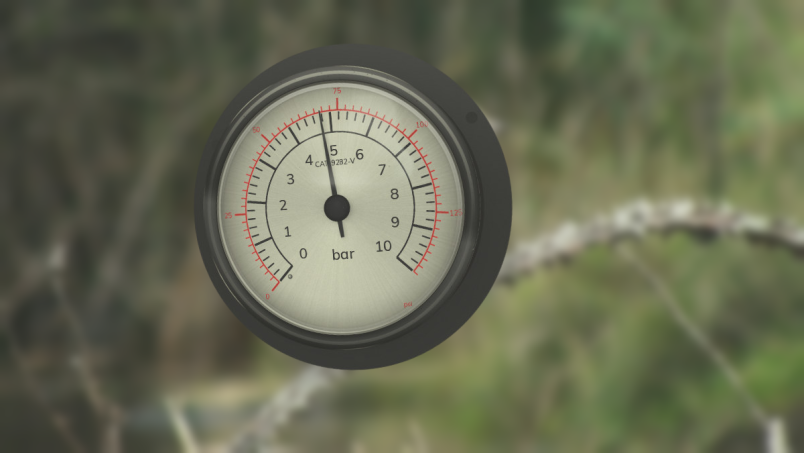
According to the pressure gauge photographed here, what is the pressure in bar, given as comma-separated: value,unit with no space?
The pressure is 4.8,bar
